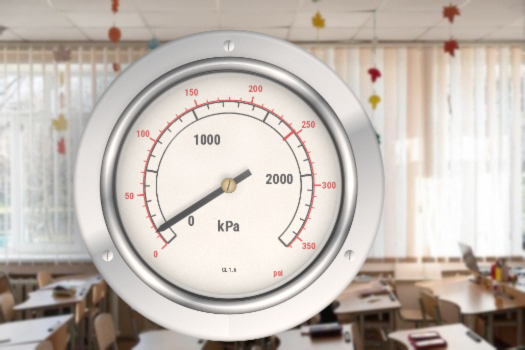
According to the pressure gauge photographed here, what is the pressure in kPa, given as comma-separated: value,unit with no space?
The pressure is 100,kPa
